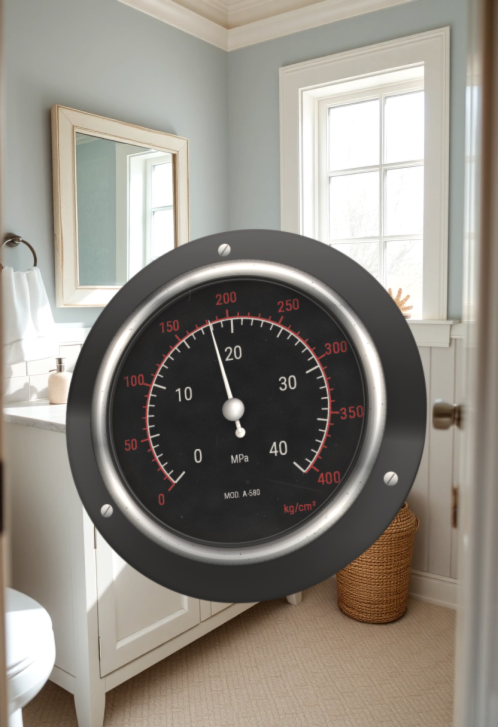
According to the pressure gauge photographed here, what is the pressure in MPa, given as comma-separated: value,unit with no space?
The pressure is 18,MPa
